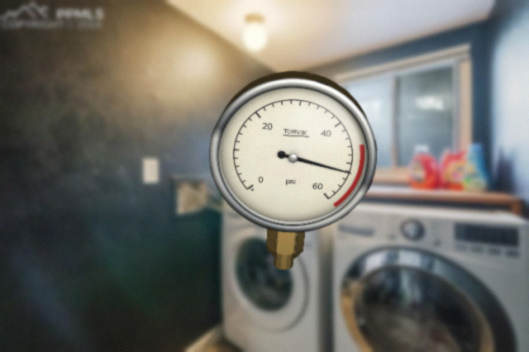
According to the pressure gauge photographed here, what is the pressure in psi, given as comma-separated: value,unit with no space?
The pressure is 52,psi
